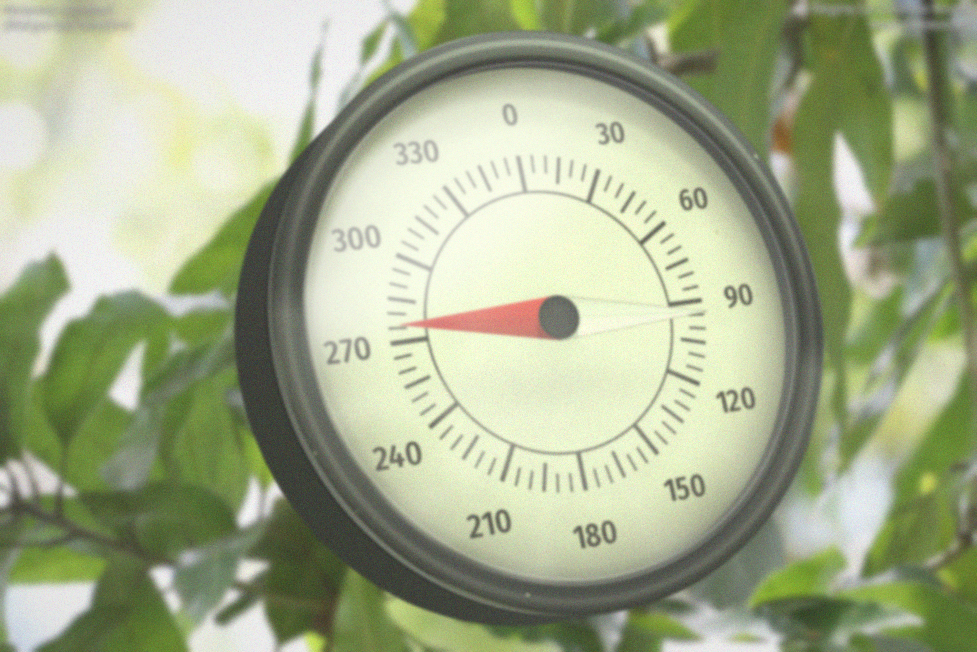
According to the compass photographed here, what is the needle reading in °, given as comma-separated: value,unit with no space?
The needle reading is 275,°
